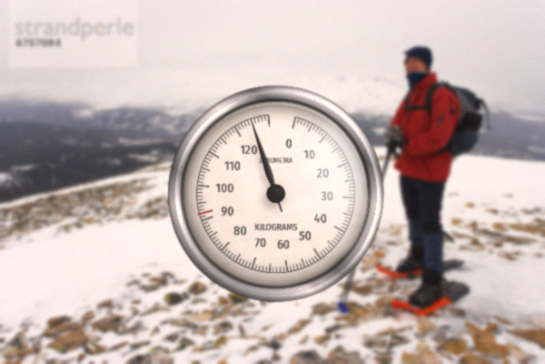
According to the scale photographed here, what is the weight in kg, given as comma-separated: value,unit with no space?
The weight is 125,kg
